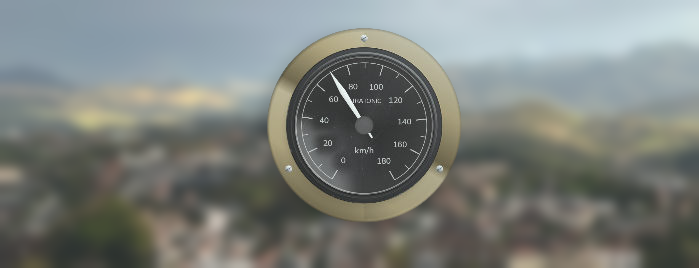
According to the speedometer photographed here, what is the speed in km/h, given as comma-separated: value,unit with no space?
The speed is 70,km/h
